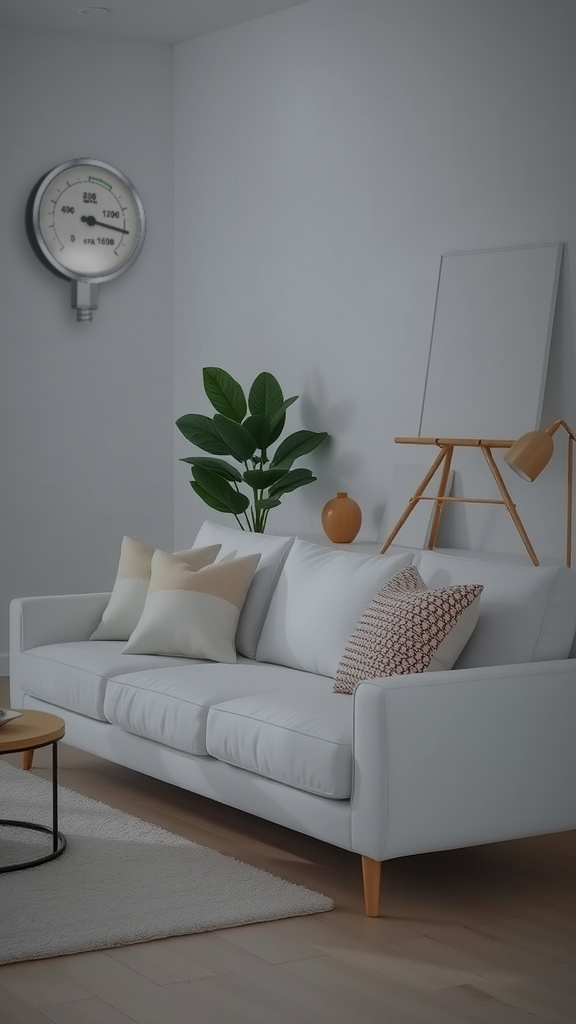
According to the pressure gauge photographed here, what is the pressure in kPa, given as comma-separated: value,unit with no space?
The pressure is 1400,kPa
